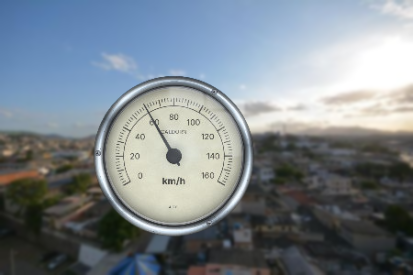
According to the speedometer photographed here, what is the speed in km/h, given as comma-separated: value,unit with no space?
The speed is 60,km/h
